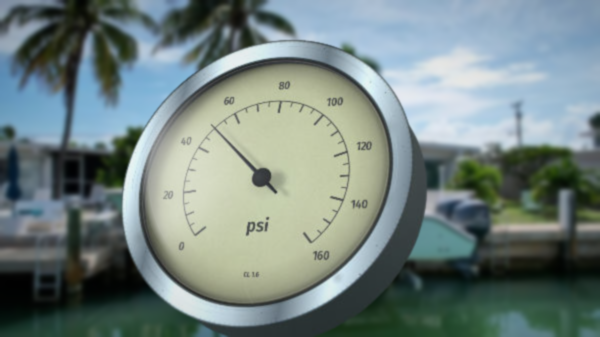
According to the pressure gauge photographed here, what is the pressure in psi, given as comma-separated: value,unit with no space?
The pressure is 50,psi
